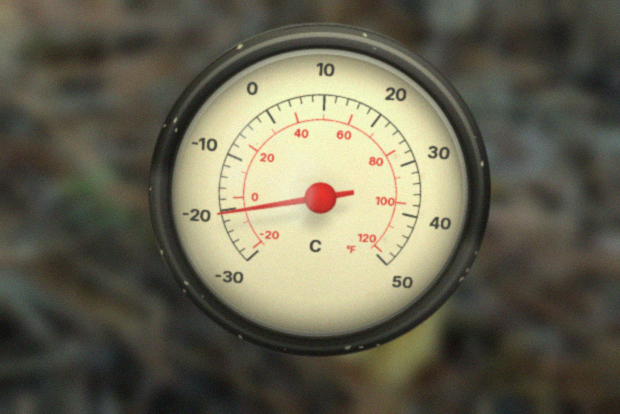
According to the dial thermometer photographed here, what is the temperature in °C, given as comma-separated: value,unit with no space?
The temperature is -20,°C
